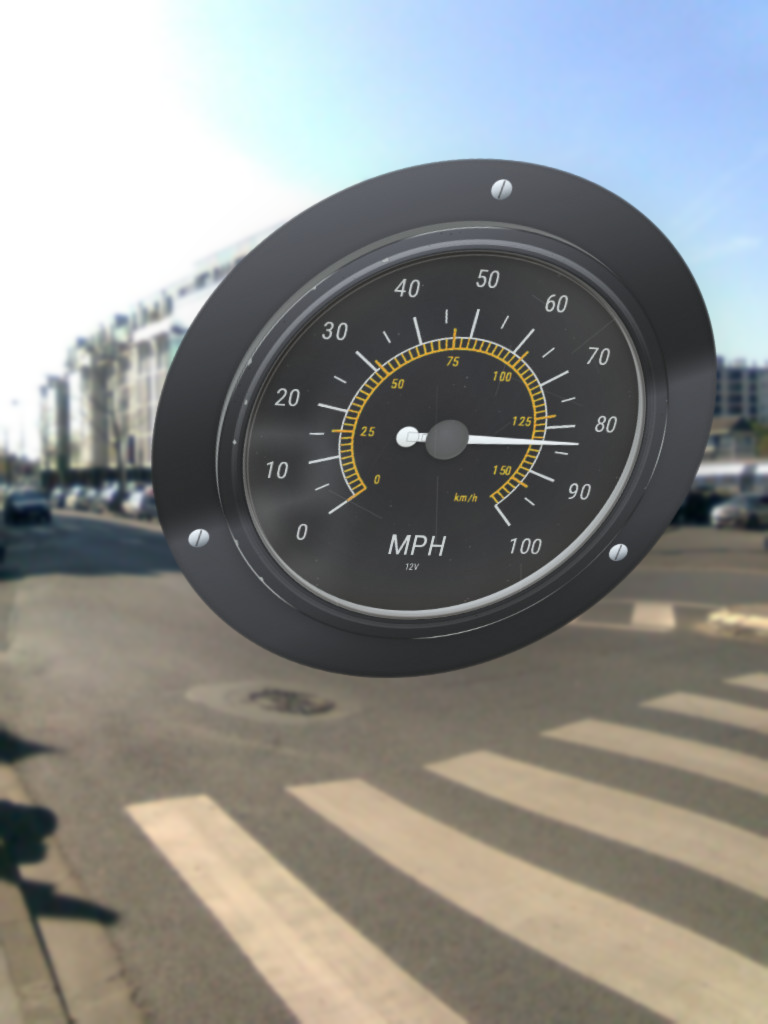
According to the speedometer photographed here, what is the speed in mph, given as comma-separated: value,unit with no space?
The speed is 82.5,mph
